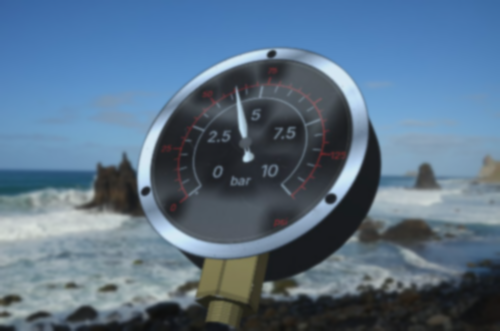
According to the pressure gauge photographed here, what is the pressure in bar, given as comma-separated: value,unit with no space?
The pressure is 4.25,bar
